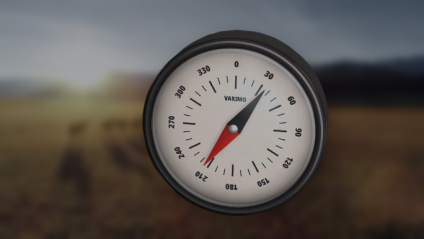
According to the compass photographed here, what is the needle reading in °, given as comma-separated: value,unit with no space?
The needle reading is 215,°
